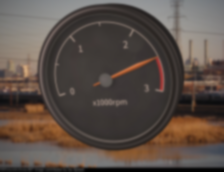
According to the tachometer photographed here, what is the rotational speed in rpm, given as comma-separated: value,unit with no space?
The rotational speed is 2500,rpm
